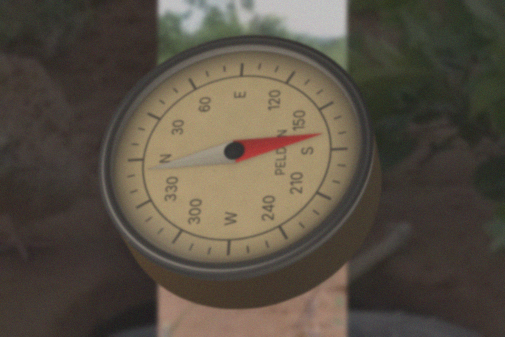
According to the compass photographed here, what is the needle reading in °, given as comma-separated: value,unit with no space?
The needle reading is 170,°
